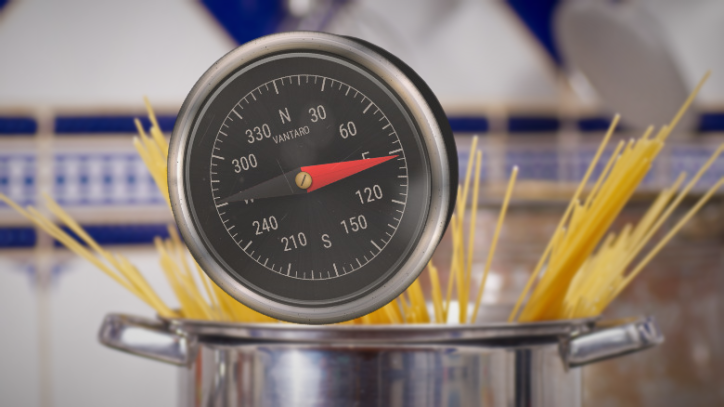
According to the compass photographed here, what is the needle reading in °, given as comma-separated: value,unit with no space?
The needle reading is 92.5,°
